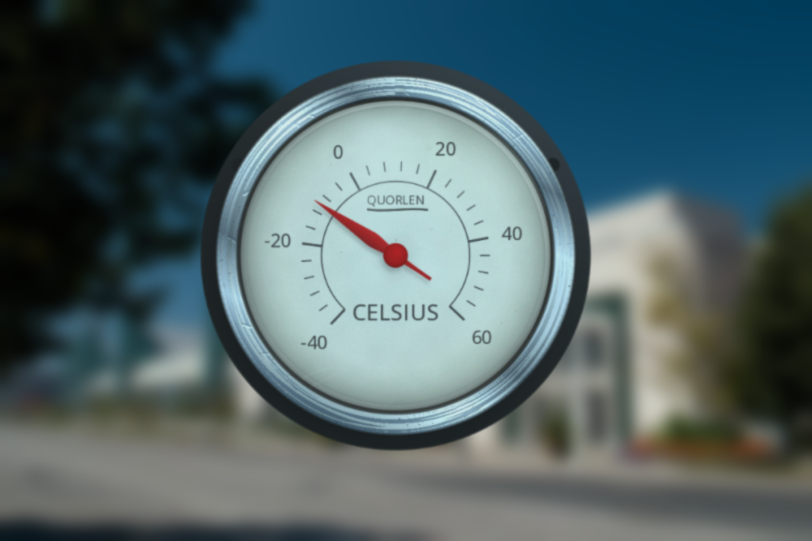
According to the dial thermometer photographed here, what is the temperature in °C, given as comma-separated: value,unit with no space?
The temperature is -10,°C
